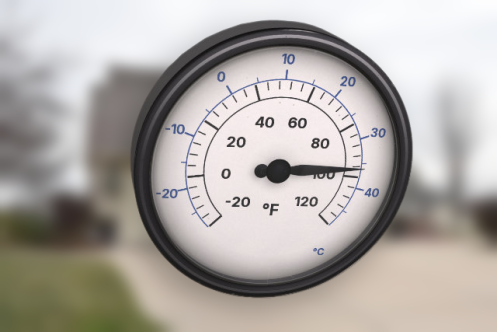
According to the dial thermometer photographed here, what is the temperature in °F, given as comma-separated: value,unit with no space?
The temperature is 96,°F
